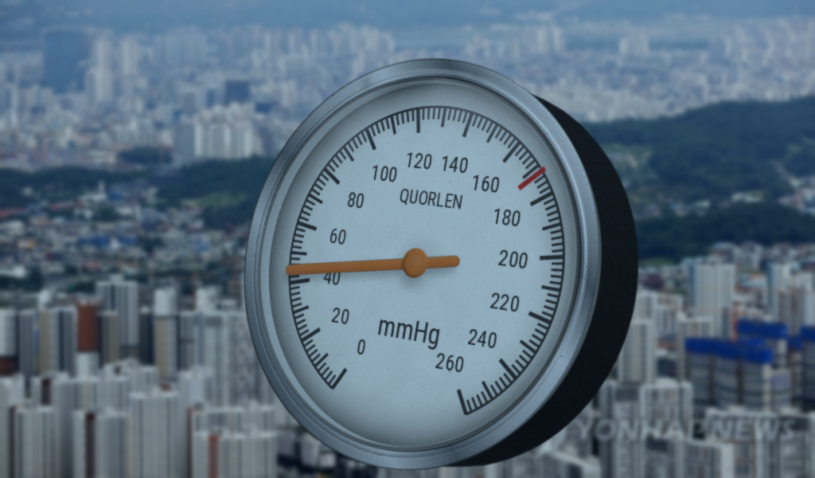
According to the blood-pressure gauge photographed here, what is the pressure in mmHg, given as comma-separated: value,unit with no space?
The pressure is 44,mmHg
